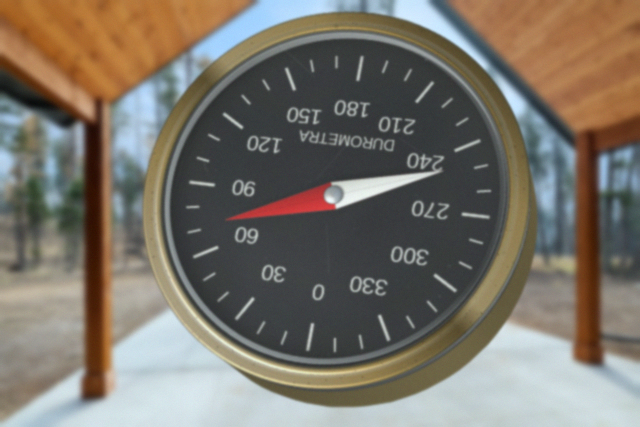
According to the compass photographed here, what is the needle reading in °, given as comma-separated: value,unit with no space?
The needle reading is 70,°
